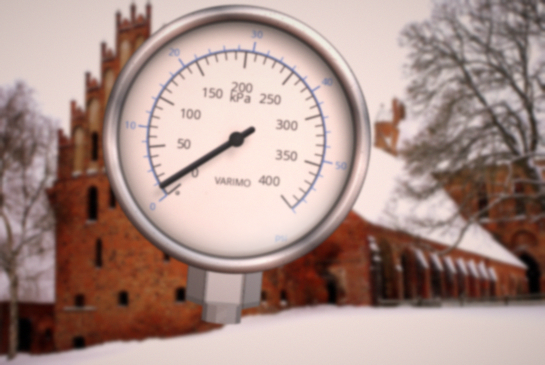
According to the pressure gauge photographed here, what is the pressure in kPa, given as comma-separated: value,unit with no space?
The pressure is 10,kPa
